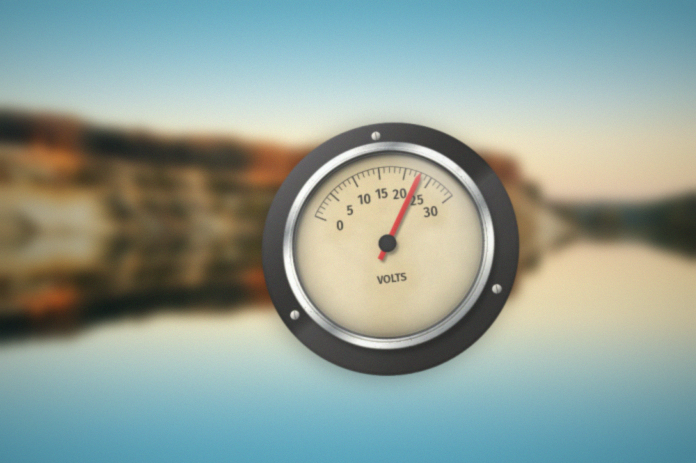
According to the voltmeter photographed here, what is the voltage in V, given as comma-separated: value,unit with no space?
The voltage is 23,V
